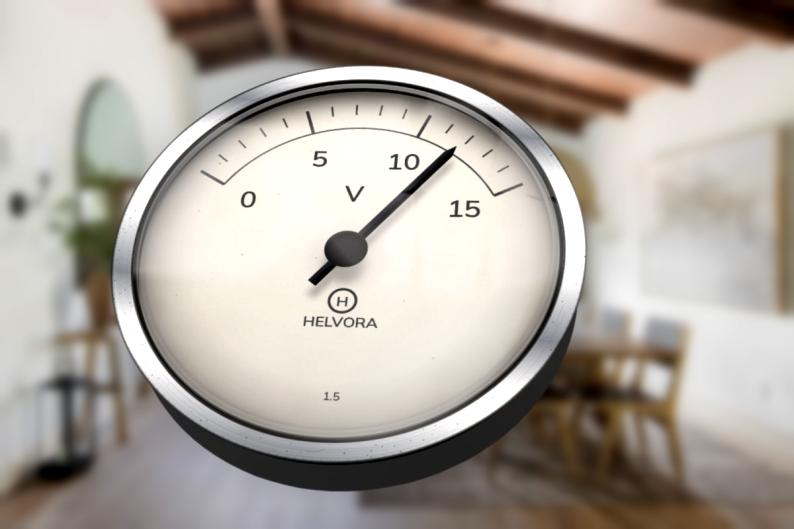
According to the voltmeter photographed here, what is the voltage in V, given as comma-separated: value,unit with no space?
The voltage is 12,V
